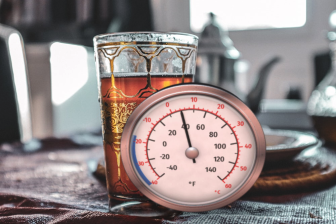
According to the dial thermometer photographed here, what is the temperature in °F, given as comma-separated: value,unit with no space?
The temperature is 40,°F
